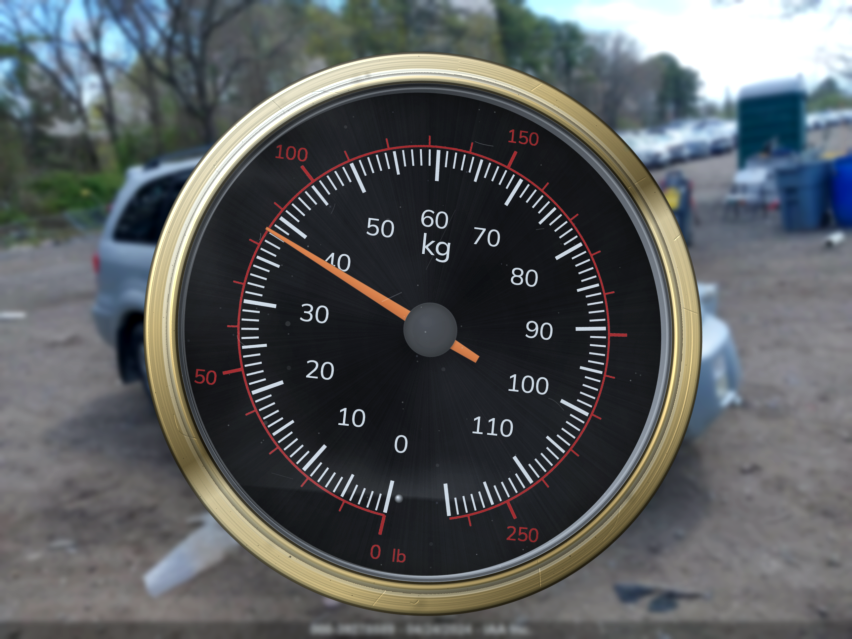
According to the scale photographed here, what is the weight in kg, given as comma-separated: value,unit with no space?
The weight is 38,kg
